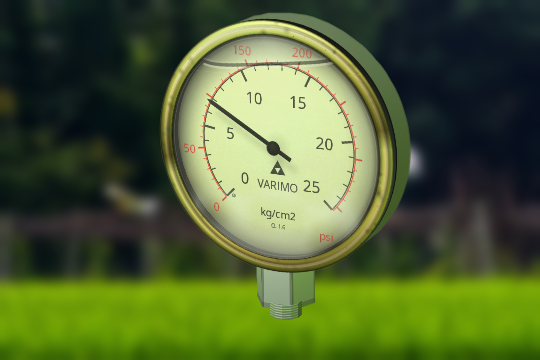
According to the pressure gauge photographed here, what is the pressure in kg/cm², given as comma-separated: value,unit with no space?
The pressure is 7,kg/cm²
